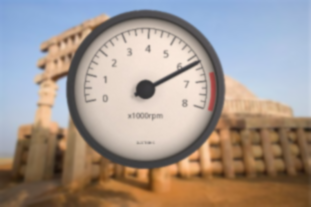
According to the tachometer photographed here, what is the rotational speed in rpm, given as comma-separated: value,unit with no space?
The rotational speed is 6250,rpm
